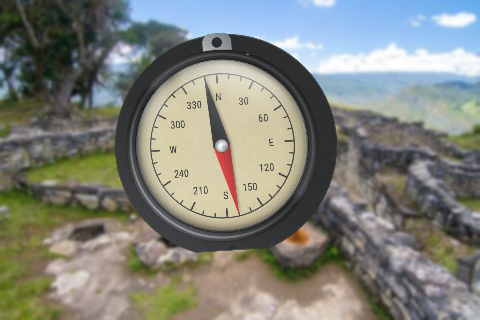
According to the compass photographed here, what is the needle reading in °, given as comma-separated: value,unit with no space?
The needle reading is 170,°
